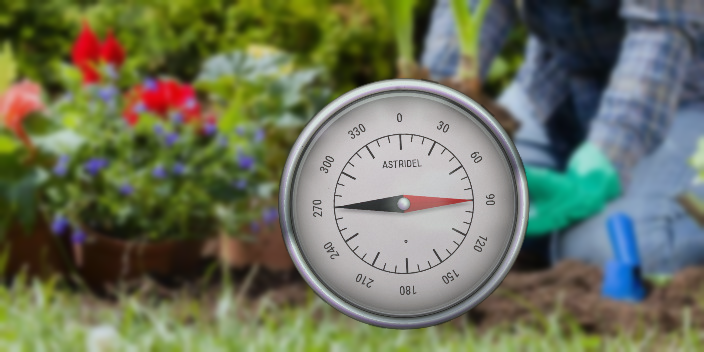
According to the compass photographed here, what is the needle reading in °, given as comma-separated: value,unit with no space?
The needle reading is 90,°
